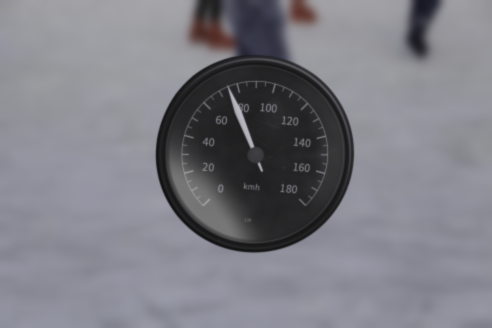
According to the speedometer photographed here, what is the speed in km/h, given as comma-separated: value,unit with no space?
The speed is 75,km/h
